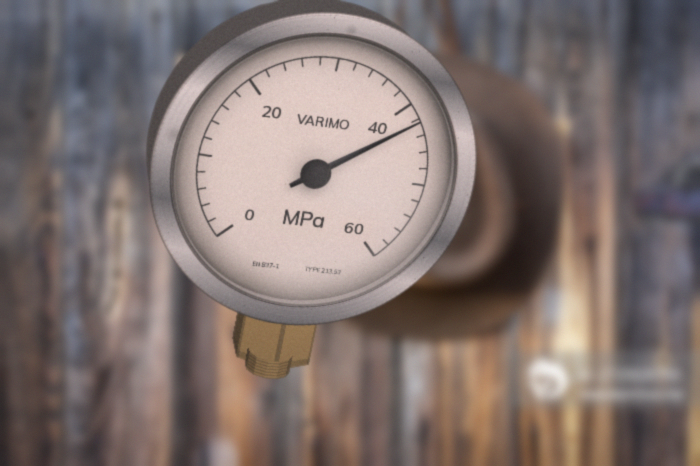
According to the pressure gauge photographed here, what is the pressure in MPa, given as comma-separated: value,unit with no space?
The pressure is 42,MPa
